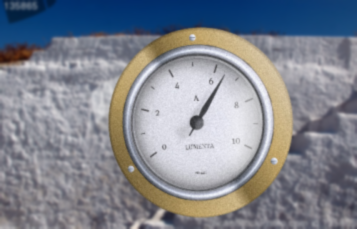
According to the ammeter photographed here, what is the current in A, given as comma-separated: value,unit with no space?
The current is 6.5,A
